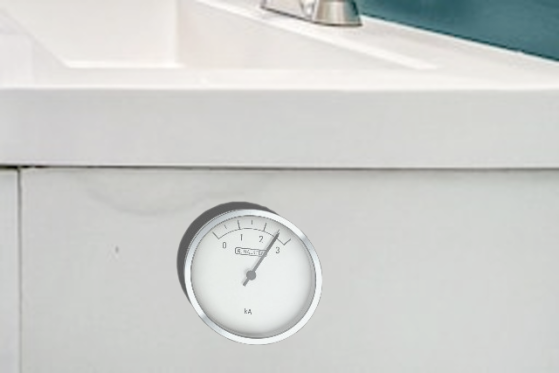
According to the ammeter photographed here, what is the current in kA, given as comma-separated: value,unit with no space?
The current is 2.5,kA
